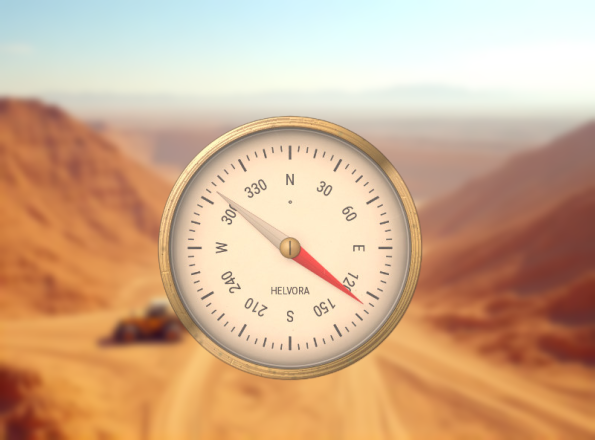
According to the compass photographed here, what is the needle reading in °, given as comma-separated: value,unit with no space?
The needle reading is 127.5,°
